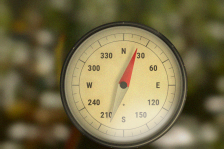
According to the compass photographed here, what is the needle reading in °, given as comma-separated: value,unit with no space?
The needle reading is 20,°
